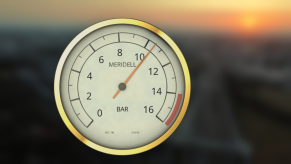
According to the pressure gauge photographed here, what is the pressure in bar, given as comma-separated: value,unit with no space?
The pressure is 10.5,bar
